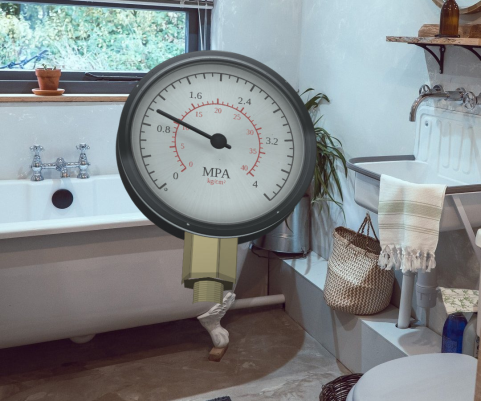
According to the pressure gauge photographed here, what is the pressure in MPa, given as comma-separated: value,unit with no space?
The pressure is 1,MPa
